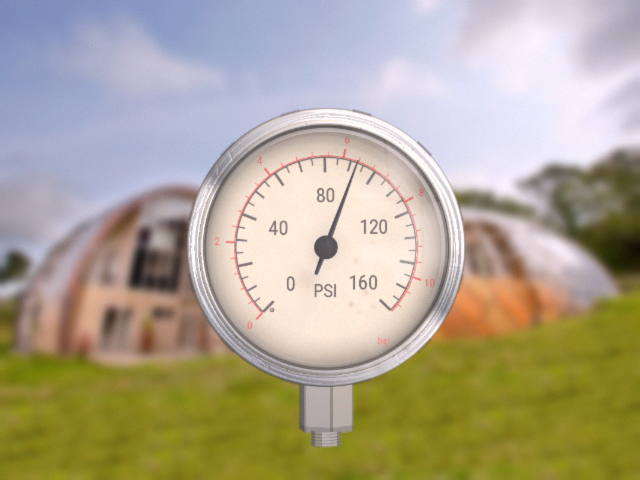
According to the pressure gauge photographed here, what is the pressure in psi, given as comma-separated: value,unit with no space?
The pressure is 92.5,psi
